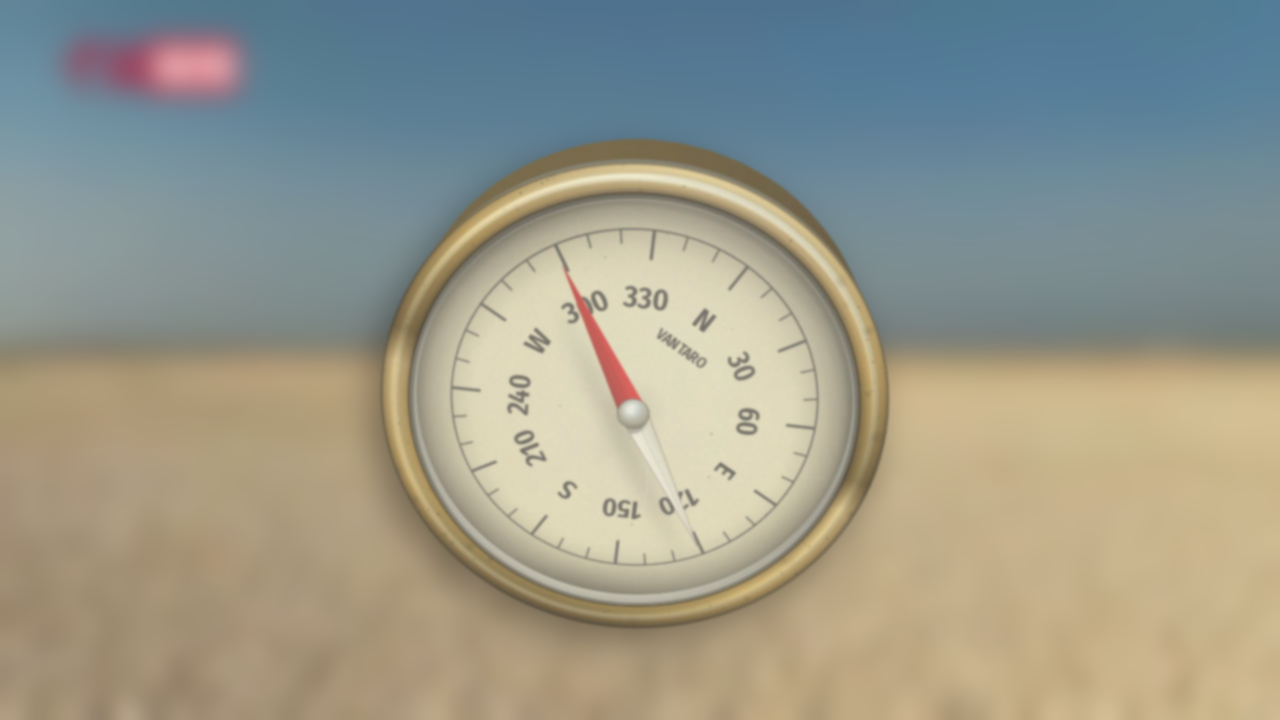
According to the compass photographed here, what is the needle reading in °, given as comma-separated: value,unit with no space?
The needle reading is 300,°
